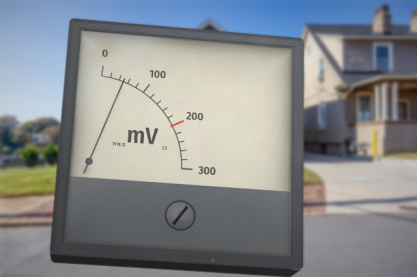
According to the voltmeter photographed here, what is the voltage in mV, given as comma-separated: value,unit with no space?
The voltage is 50,mV
